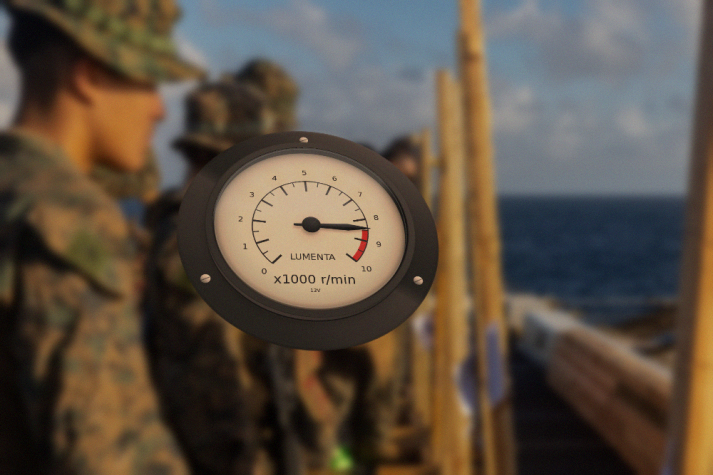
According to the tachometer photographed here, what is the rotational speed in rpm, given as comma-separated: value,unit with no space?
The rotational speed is 8500,rpm
